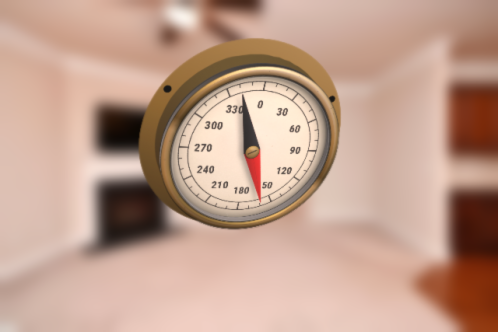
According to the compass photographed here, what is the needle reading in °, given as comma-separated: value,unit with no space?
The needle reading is 160,°
